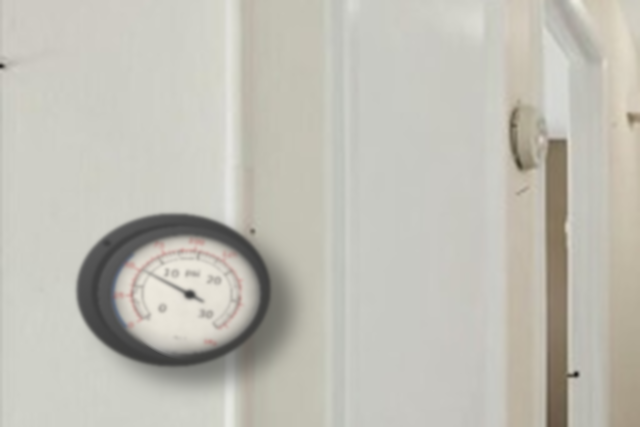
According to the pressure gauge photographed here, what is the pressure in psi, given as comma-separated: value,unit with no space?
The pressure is 7.5,psi
